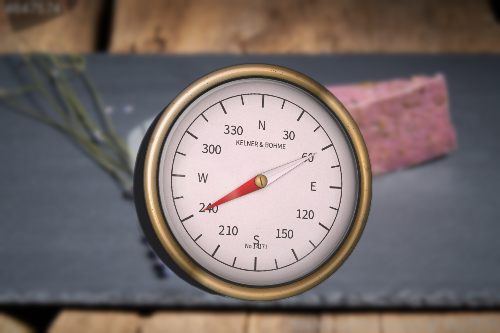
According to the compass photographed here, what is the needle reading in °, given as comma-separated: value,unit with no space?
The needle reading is 240,°
